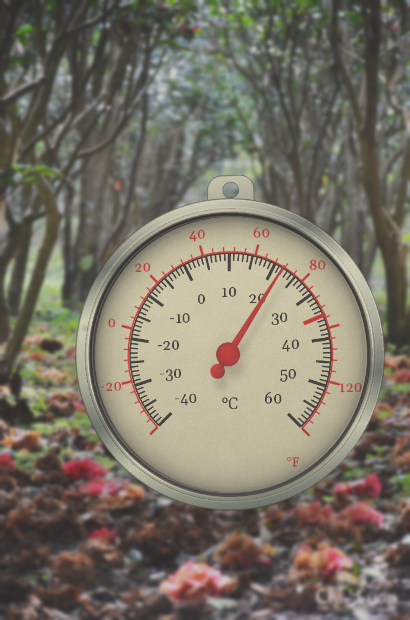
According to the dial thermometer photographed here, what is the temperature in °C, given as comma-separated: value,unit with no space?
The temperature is 22,°C
